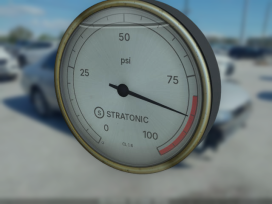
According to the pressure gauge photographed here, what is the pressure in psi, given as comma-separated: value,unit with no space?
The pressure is 85,psi
